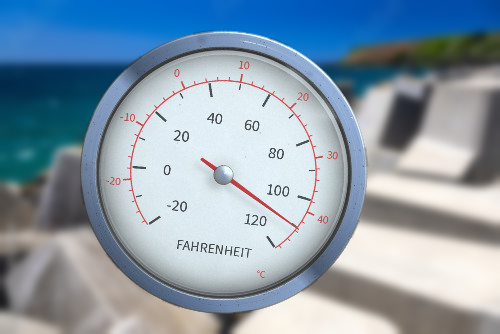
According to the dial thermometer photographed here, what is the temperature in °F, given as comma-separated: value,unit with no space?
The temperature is 110,°F
